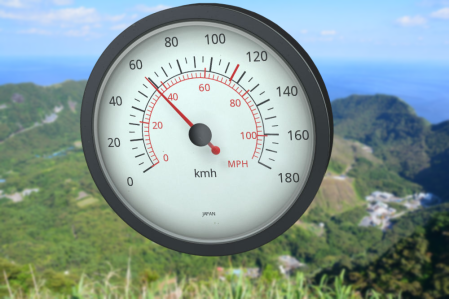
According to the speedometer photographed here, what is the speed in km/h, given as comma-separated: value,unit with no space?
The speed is 60,km/h
